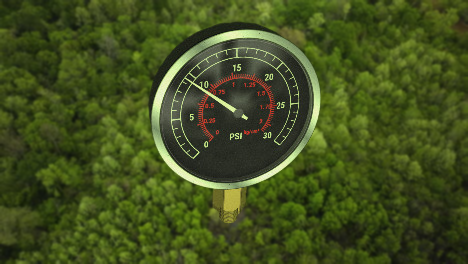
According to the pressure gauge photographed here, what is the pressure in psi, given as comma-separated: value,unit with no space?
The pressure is 9.5,psi
